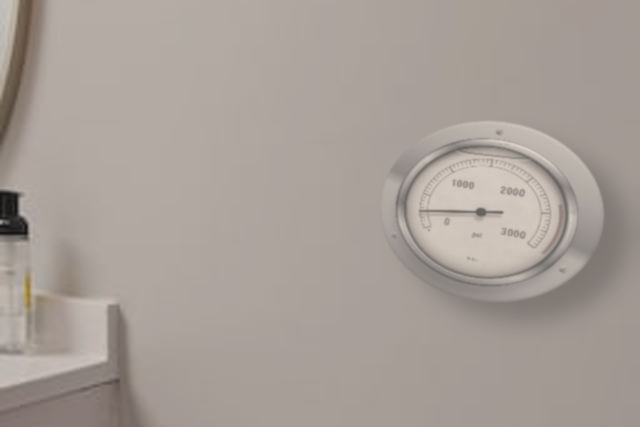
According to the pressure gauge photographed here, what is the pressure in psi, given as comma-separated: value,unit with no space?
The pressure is 250,psi
